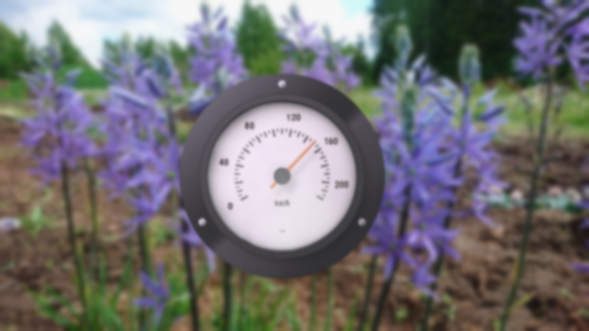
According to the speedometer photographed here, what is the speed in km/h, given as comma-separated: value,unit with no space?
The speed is 150,km/h
